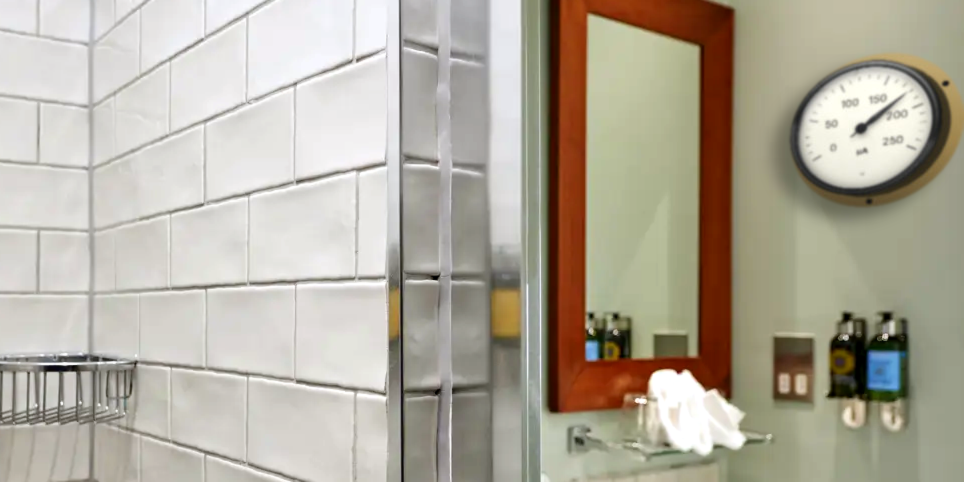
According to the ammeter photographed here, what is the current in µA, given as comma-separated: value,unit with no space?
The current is 180,µA
